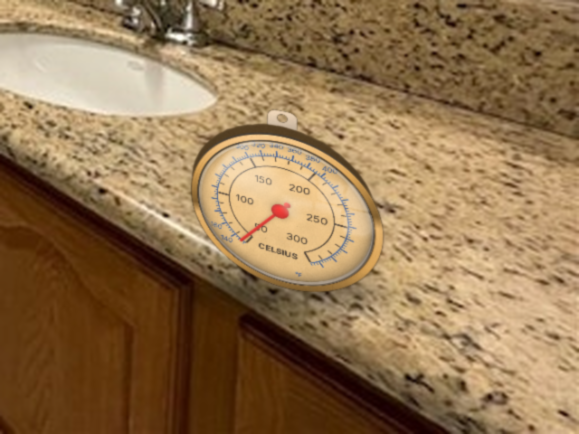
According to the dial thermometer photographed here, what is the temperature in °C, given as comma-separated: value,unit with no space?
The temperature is 55,°C
